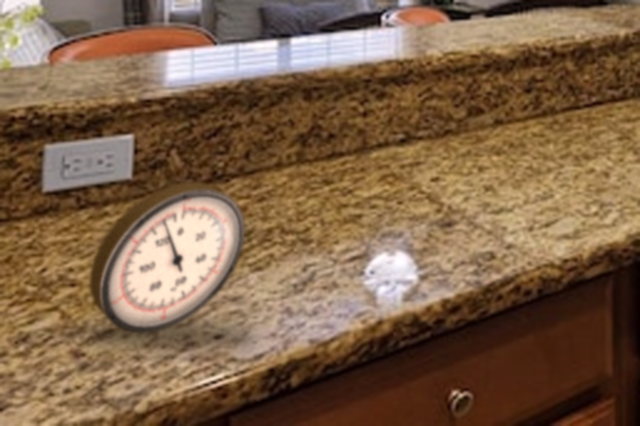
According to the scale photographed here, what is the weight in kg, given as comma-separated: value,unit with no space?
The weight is 125,kg
